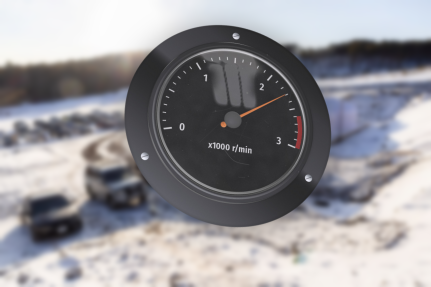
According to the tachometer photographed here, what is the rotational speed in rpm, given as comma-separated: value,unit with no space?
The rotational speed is 2300,rpm
